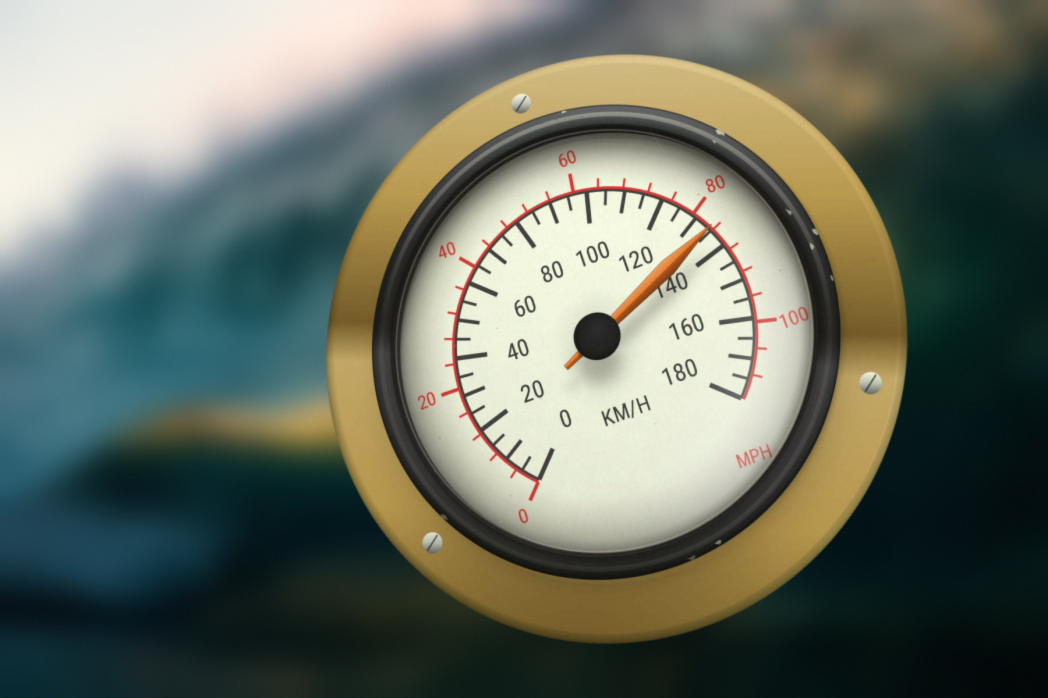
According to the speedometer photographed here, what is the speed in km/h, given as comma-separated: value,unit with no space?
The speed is 135,km/h
